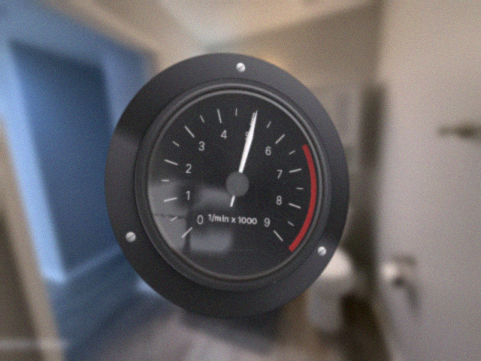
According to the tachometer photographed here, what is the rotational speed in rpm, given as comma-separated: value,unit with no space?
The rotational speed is 5000,rpm
